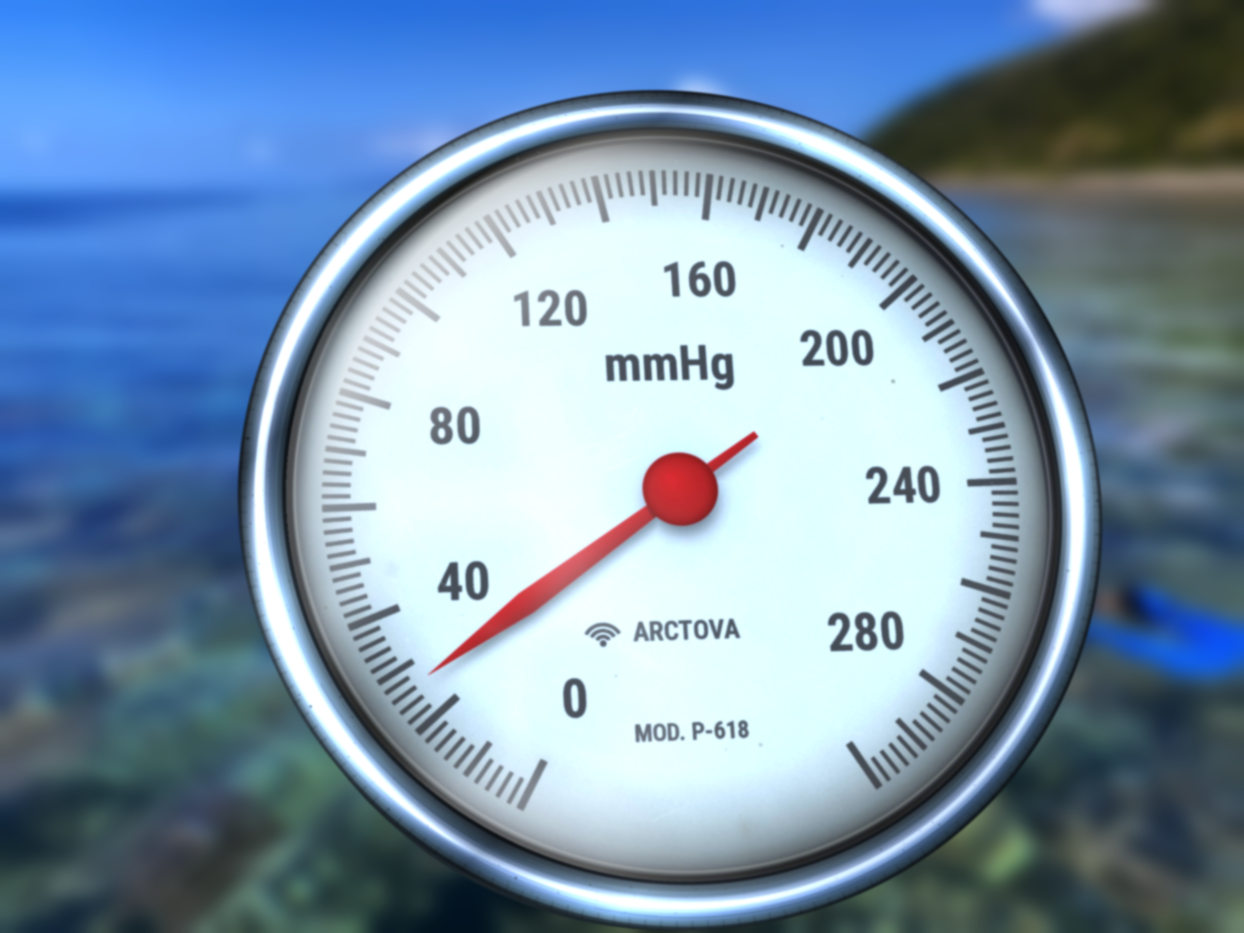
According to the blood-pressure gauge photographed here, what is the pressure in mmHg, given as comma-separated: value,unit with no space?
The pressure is 26,mmHg
